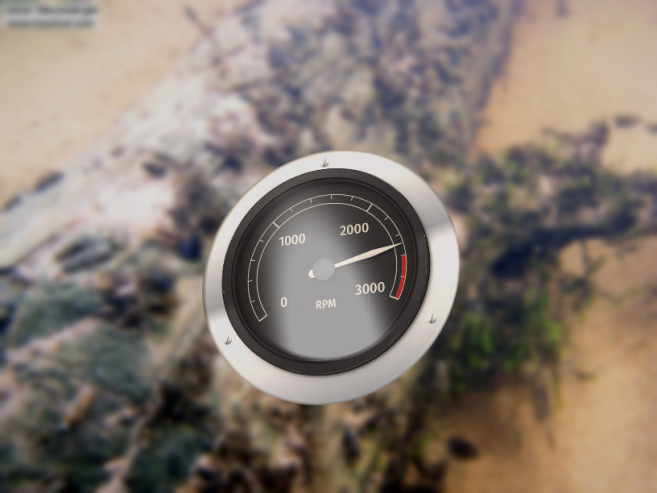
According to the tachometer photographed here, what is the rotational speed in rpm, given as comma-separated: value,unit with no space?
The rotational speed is 2500,rpm
